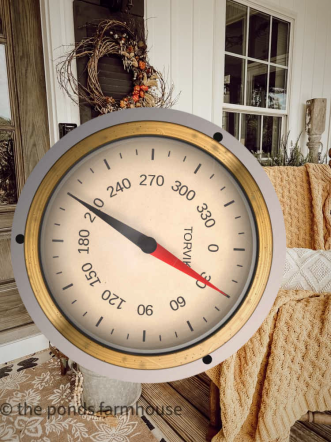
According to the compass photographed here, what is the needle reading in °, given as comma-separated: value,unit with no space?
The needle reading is 30,°
